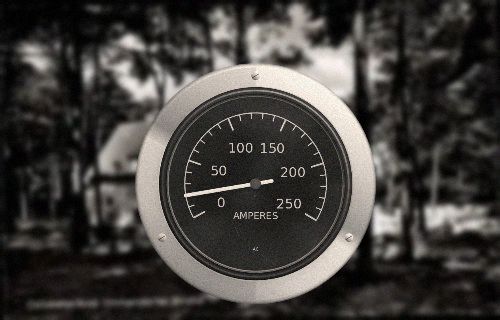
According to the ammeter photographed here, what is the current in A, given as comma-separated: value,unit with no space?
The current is 20,A
